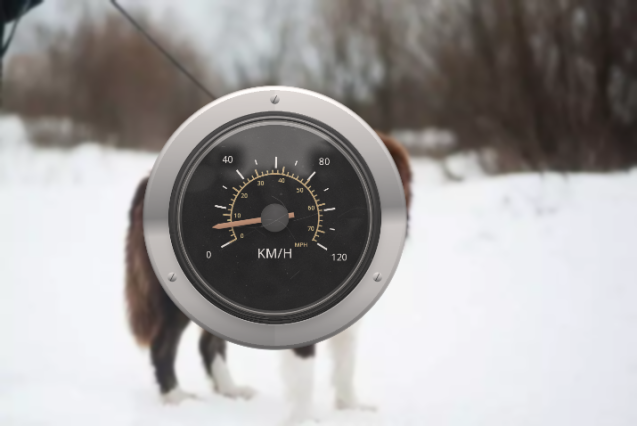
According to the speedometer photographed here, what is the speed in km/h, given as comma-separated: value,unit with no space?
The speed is 10,km/h
